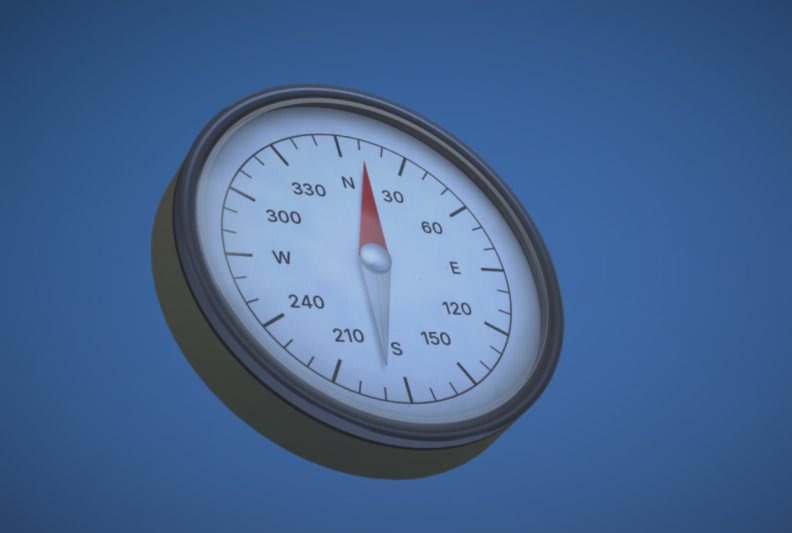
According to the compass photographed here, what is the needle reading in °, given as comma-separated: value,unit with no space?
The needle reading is 10,°
